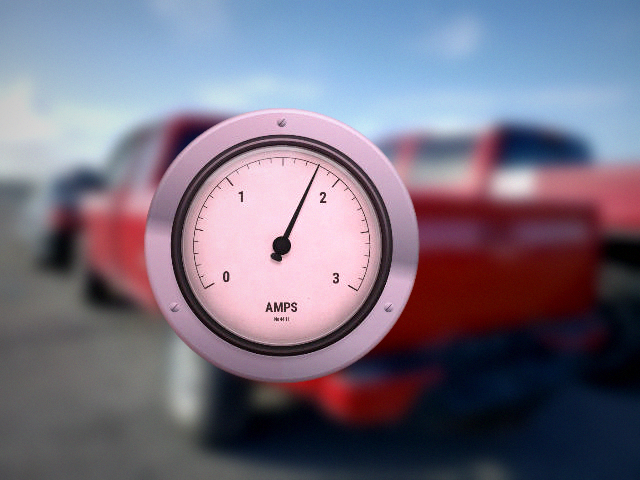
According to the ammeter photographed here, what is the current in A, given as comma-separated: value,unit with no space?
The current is 1.8,A
